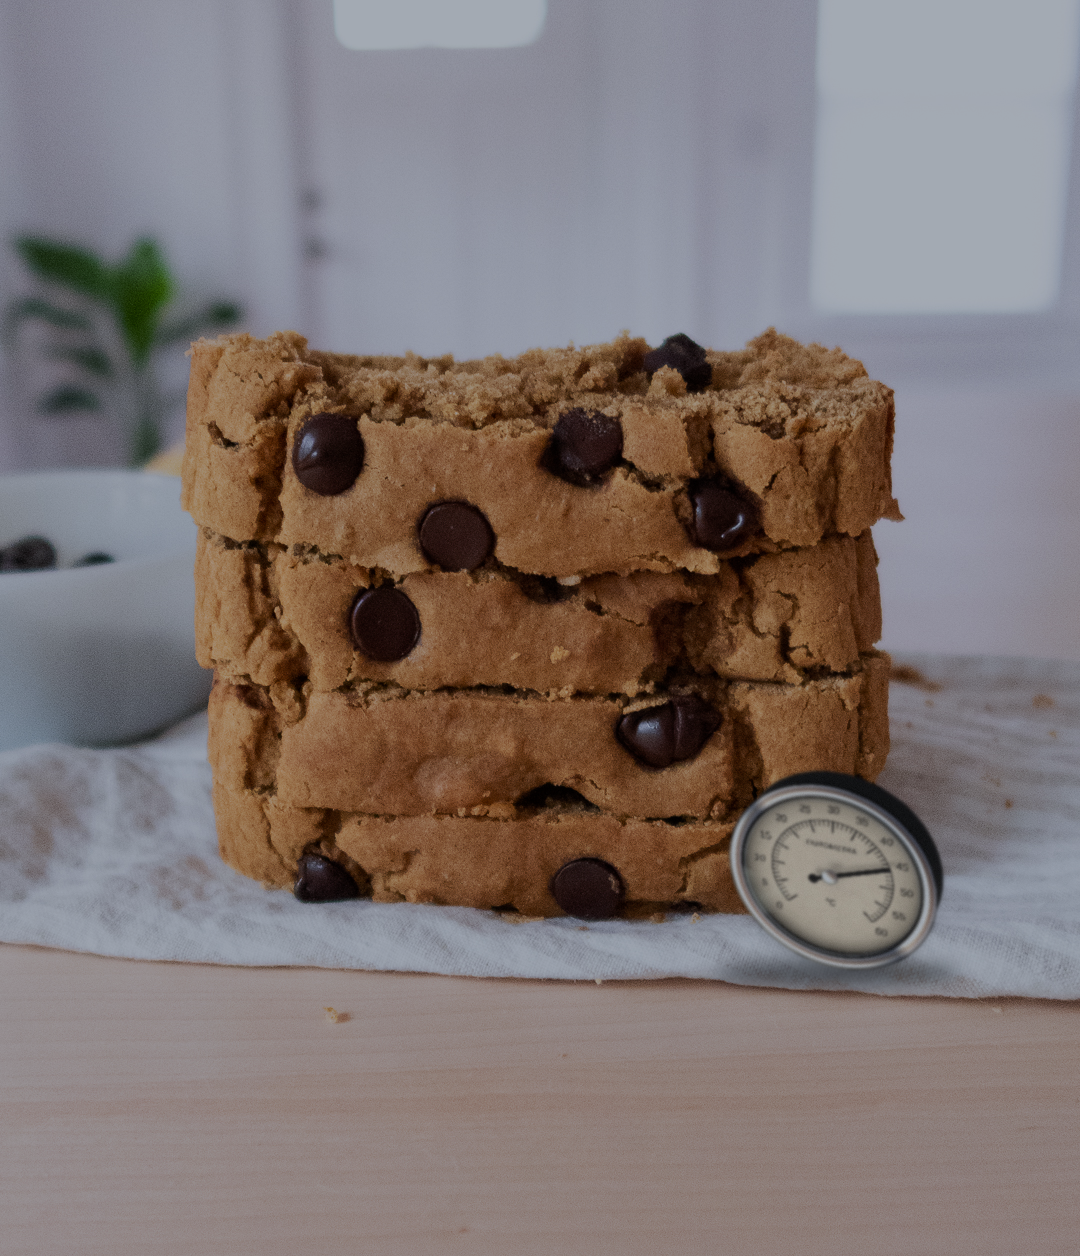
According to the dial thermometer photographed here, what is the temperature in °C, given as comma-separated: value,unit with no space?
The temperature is 45,°C
